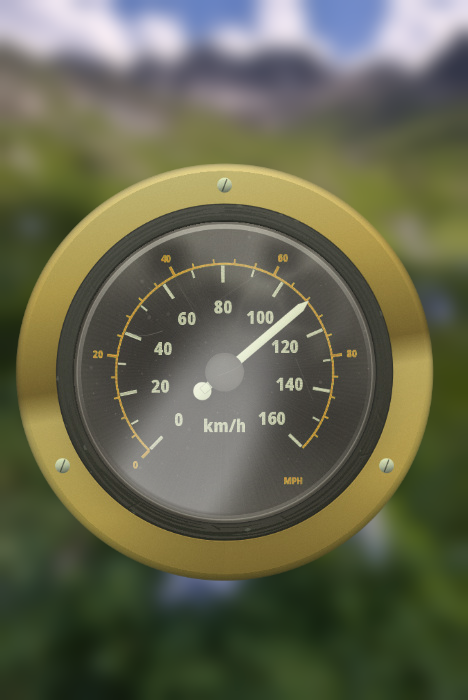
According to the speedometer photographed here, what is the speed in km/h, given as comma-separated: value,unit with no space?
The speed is 110,km/h
